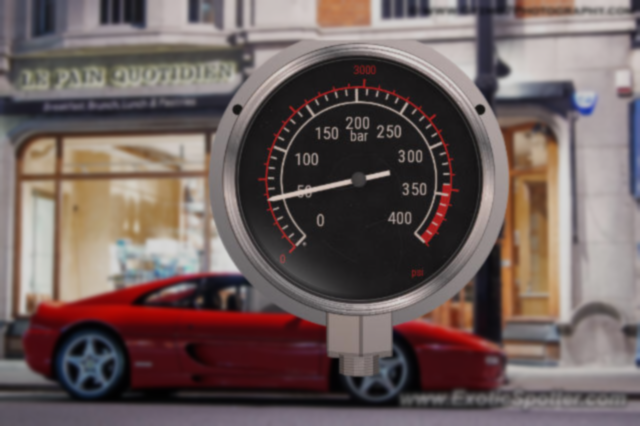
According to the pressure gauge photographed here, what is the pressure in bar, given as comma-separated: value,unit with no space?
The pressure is 50,bar
